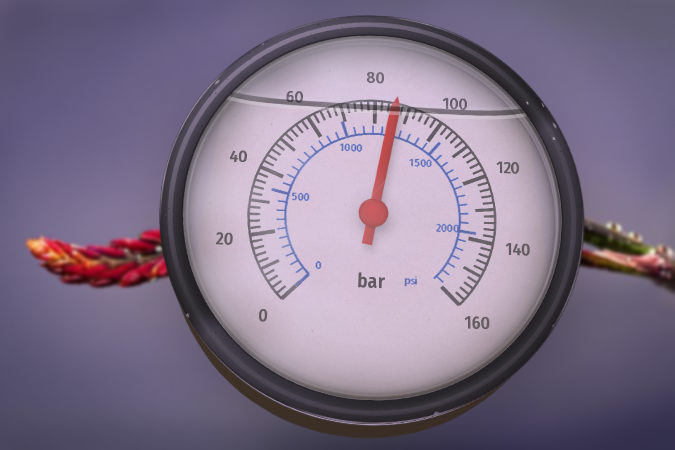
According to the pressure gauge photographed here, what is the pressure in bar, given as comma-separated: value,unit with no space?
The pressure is 86,bar
